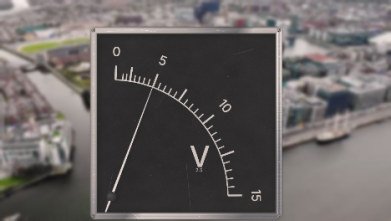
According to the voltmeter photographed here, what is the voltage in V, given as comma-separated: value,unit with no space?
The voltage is 5,V
